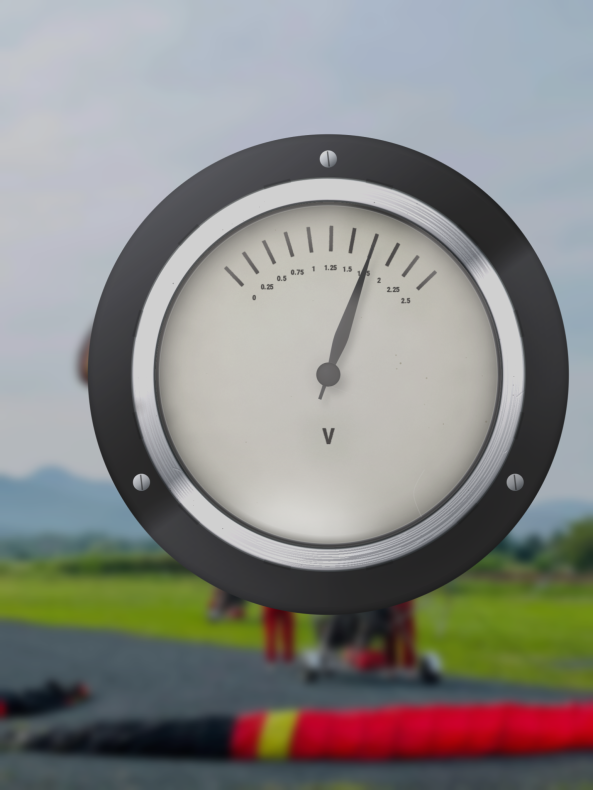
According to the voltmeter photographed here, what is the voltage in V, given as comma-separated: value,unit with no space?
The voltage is 1.75,V
